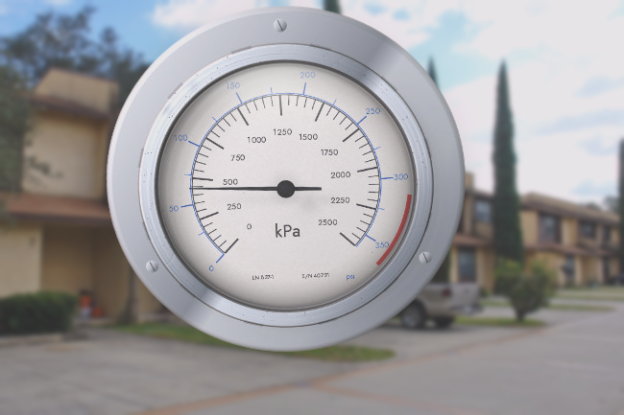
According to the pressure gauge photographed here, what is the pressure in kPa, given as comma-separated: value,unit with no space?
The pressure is 450,kPa
